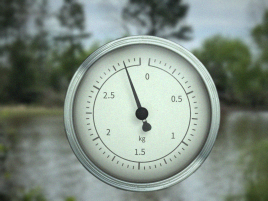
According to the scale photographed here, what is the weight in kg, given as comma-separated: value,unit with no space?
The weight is 2.85,kg
